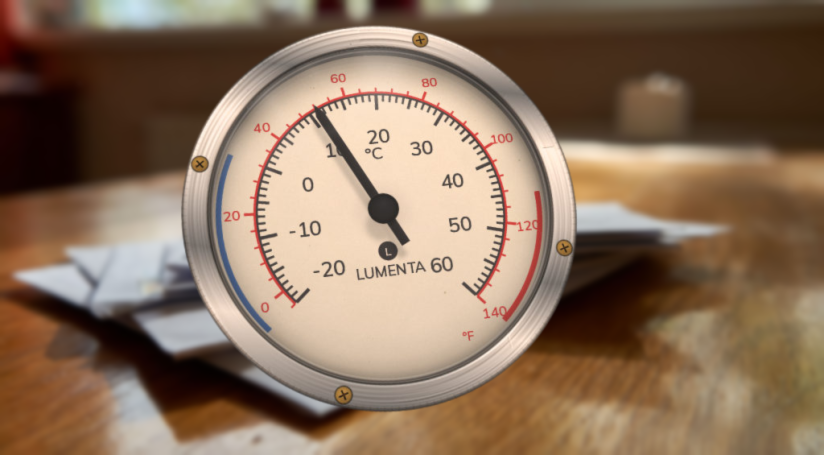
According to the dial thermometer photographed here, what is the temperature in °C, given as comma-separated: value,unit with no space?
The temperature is 11,°C
